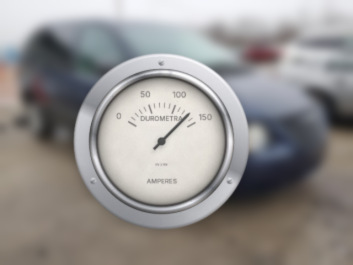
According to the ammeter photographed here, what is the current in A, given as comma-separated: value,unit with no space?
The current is 130,A
